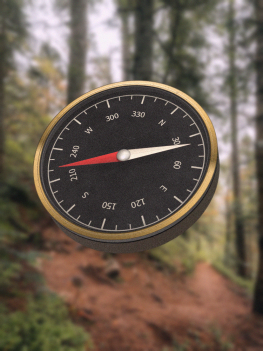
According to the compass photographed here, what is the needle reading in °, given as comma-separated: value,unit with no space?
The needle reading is 220,°
